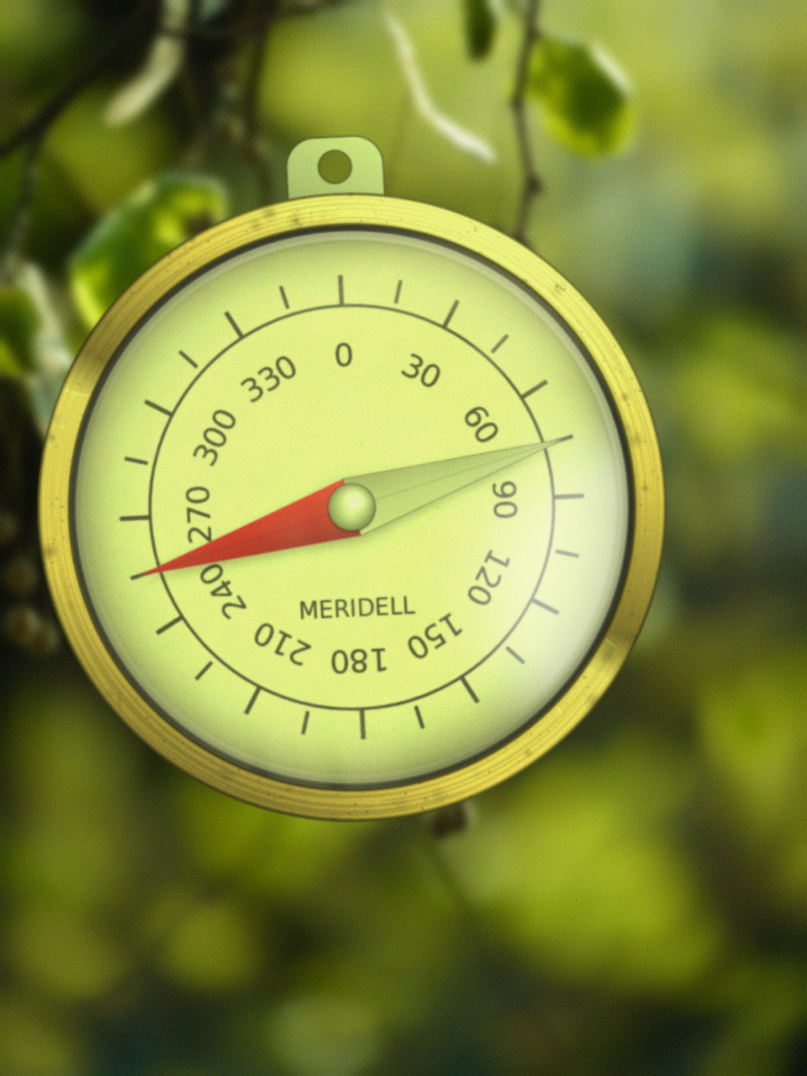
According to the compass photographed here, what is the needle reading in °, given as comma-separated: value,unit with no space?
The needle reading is 255,°
